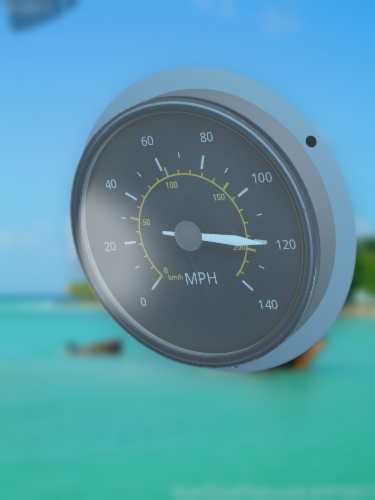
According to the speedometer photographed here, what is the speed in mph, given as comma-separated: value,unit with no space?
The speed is 120,mph
